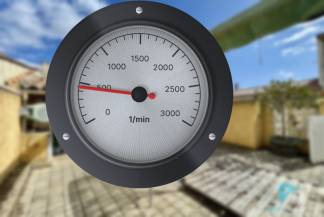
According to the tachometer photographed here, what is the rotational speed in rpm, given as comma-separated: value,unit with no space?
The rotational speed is 450,rpm
